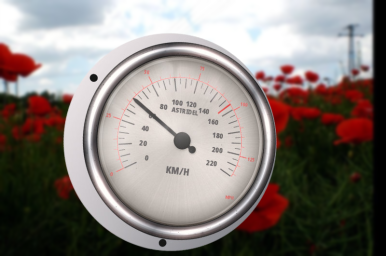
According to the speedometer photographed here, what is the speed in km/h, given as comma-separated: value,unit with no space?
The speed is 60,km/h
